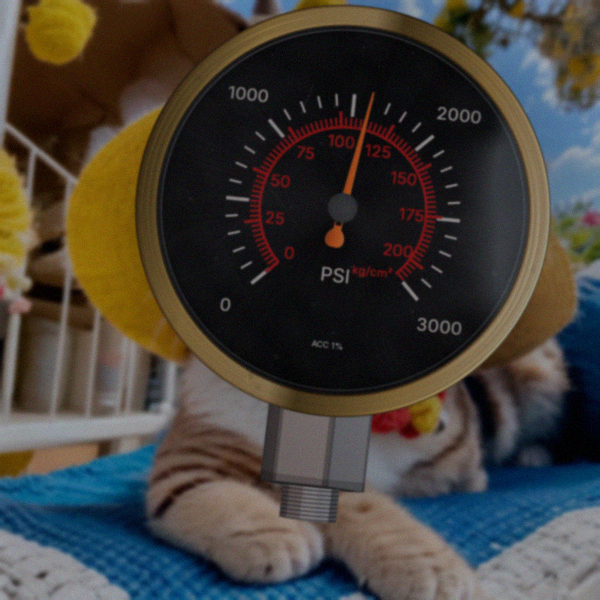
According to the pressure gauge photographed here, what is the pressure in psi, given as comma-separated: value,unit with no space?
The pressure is 1600,psi
